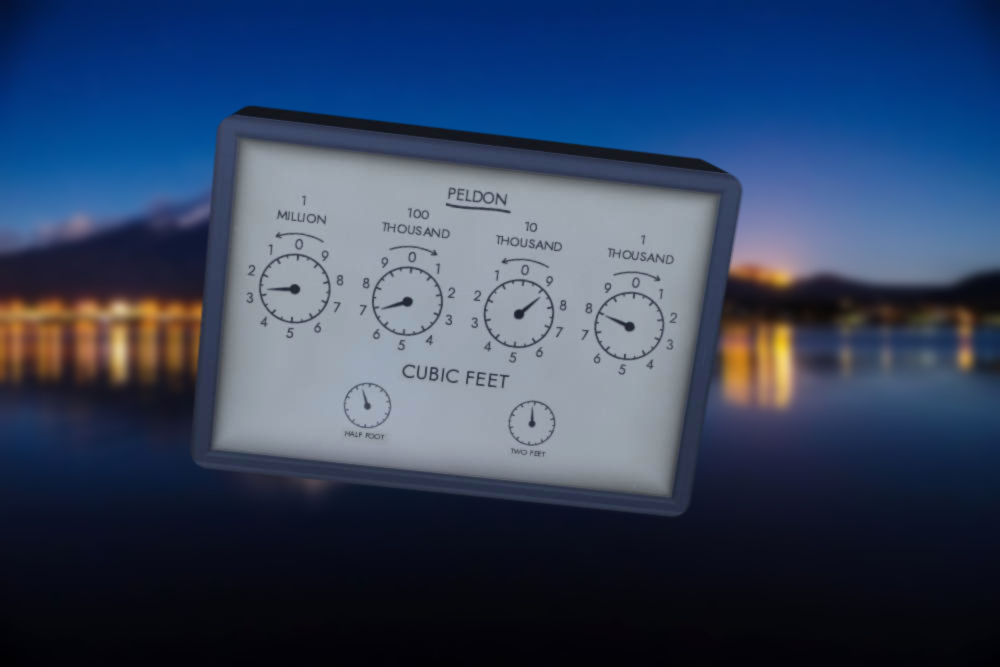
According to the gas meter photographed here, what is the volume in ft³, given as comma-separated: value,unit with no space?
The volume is 268800,ft³
